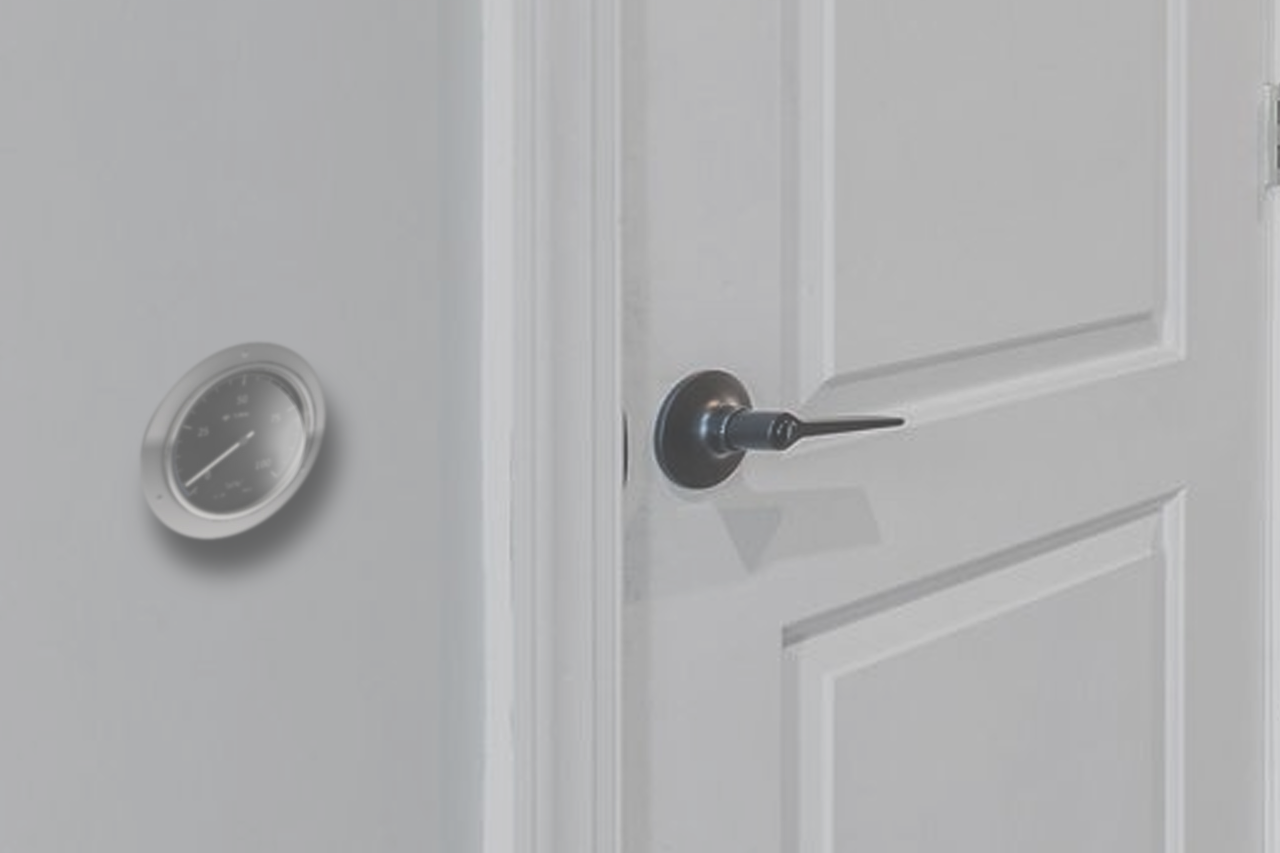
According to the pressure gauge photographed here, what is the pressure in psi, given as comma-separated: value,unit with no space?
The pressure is 5,psi
